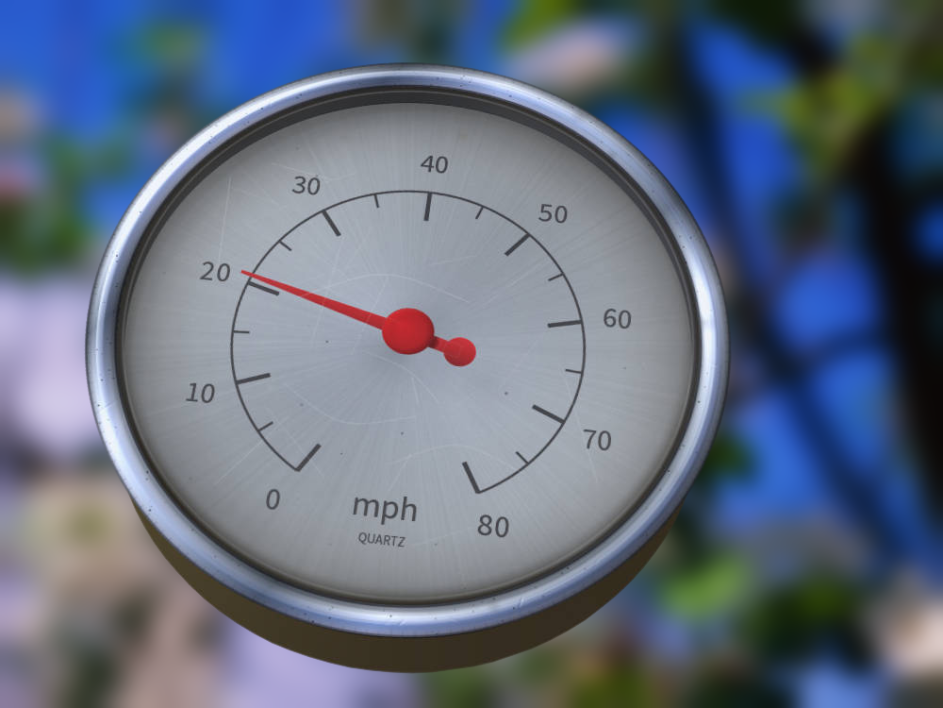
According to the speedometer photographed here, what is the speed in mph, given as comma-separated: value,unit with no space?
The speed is 20,mph
